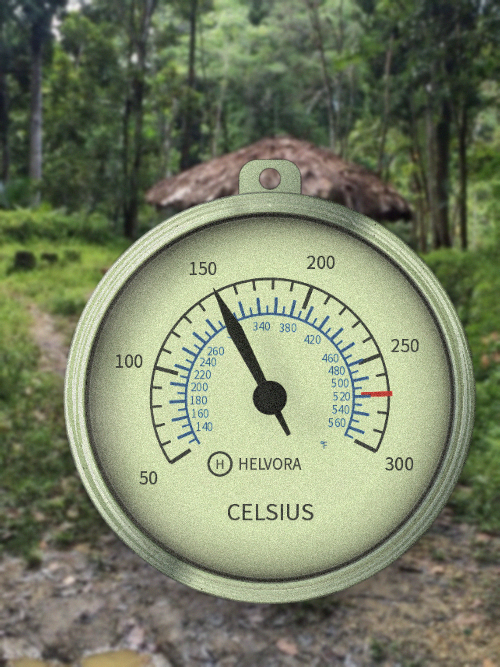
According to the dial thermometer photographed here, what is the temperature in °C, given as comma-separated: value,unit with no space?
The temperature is 150,°C
